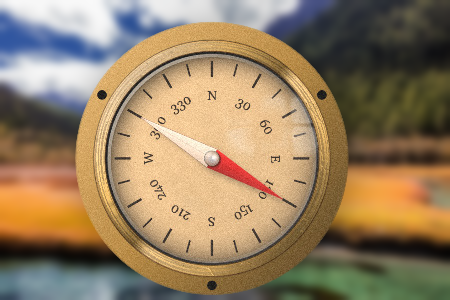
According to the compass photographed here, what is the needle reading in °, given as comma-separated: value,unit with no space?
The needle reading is 120,°
